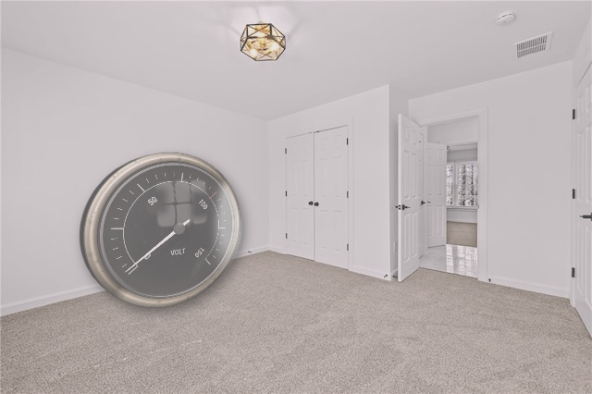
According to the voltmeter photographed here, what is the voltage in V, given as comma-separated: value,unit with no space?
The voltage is 2.5,V
